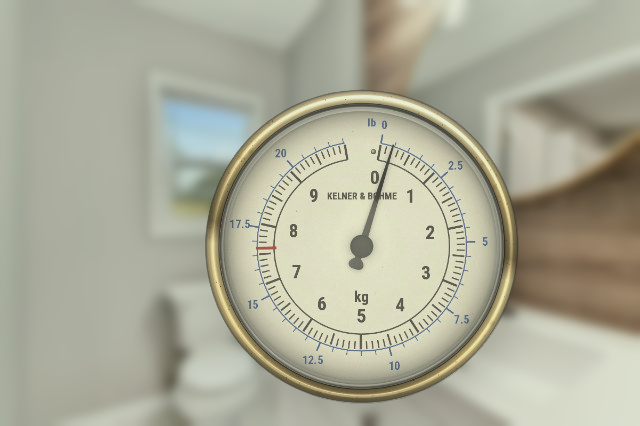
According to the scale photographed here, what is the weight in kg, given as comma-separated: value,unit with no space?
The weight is 0.2,kg
